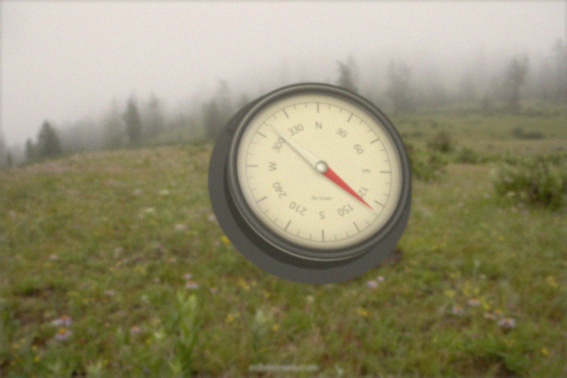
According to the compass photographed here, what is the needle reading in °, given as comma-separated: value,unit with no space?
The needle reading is 130,°
